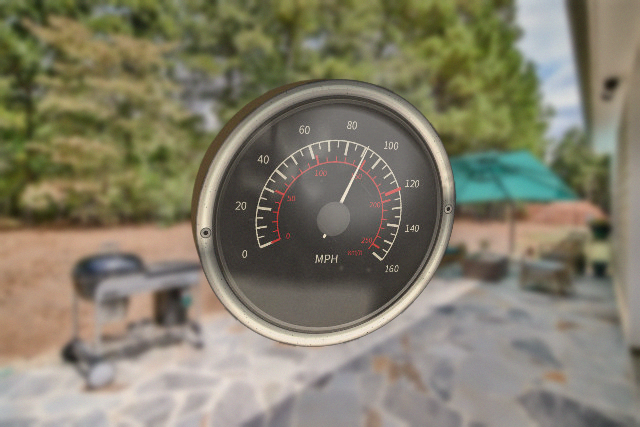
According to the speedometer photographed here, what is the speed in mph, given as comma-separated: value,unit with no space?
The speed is 90,mph
